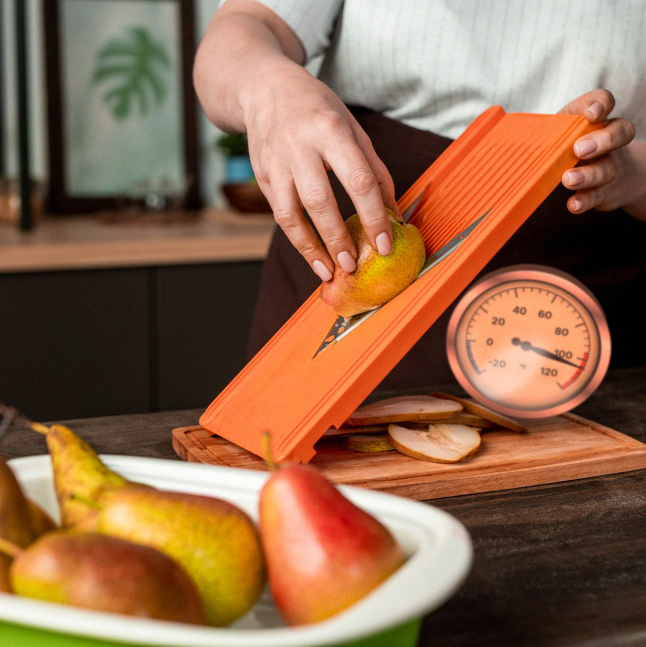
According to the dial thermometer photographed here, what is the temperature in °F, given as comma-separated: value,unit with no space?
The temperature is 104,°F
